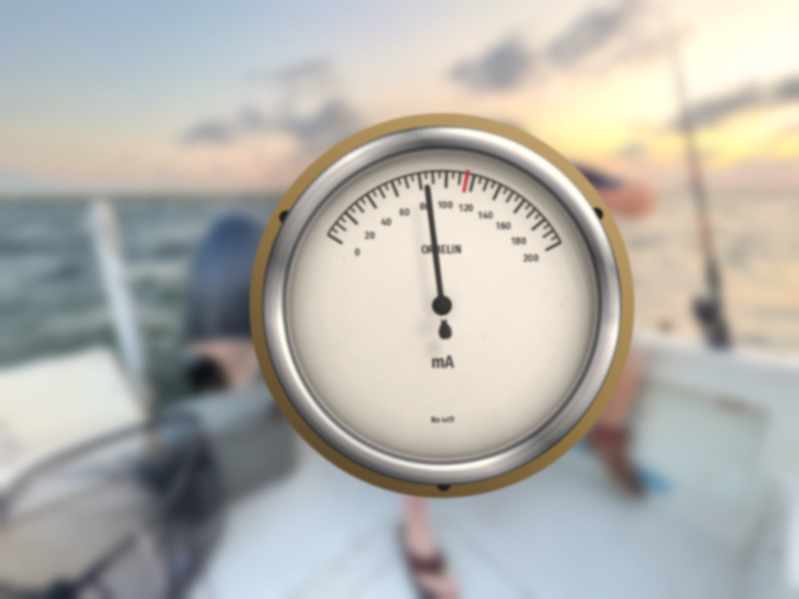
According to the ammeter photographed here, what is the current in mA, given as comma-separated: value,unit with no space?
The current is 85,mA
